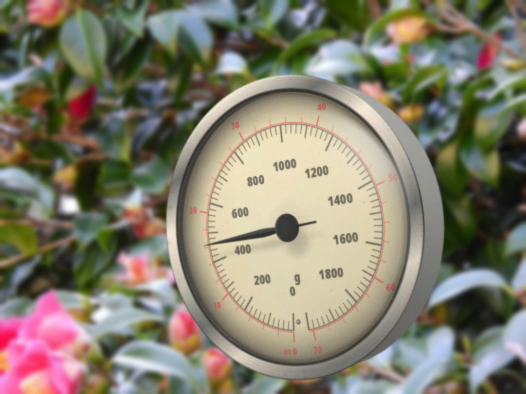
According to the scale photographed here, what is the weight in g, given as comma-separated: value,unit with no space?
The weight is 460,g
